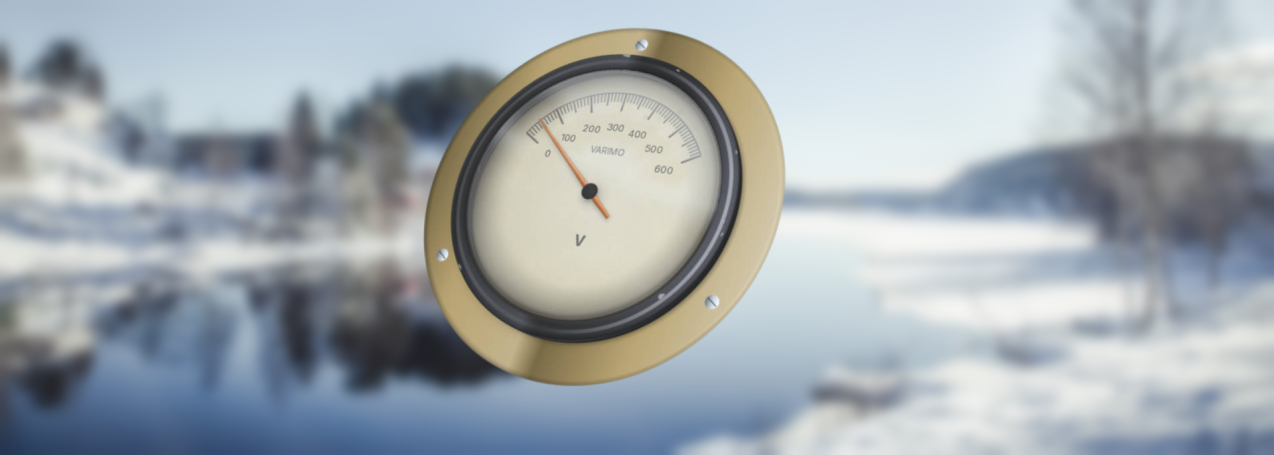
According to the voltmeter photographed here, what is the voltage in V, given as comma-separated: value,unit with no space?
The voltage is 50,V
